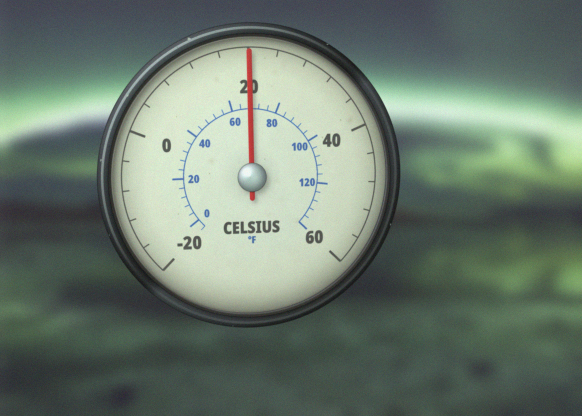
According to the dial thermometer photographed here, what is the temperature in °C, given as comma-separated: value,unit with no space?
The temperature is 20,°C
